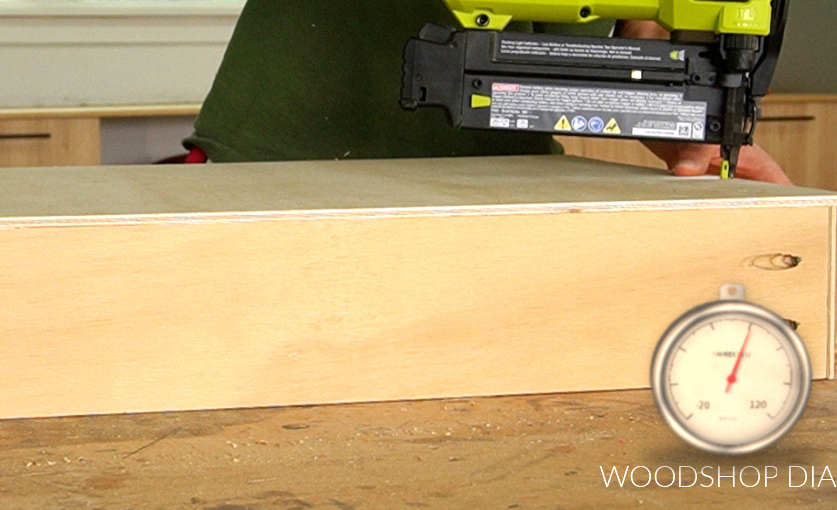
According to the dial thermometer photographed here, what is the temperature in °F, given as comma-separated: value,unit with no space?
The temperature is 60,°F
